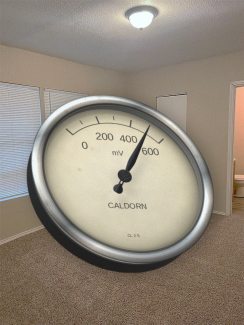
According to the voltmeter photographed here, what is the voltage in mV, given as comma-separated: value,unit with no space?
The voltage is 500,mV
